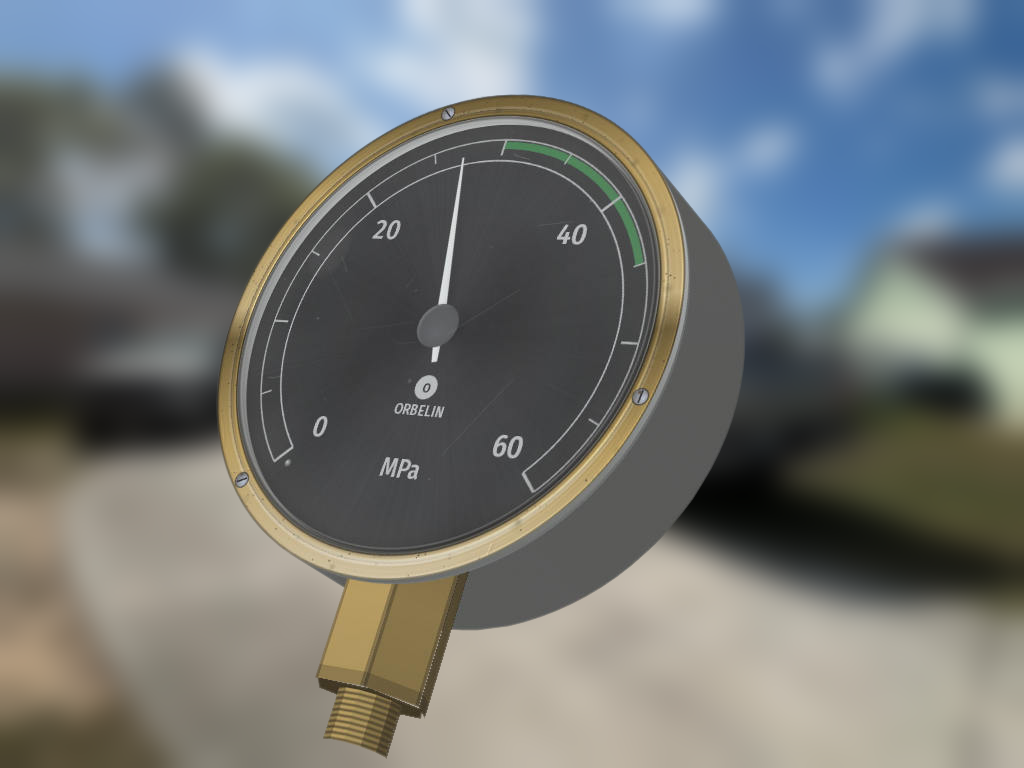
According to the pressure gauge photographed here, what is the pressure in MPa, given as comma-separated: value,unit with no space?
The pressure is 27.5,MPa
